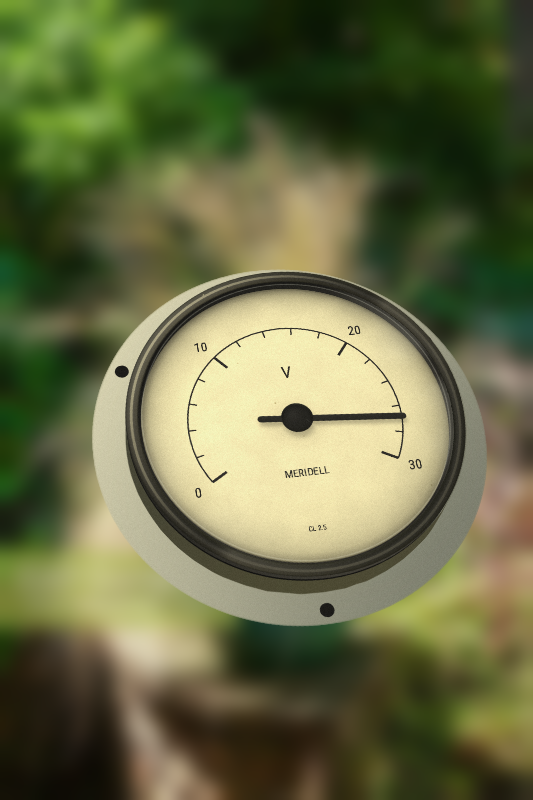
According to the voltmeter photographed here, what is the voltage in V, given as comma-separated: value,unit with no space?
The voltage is 27,V
